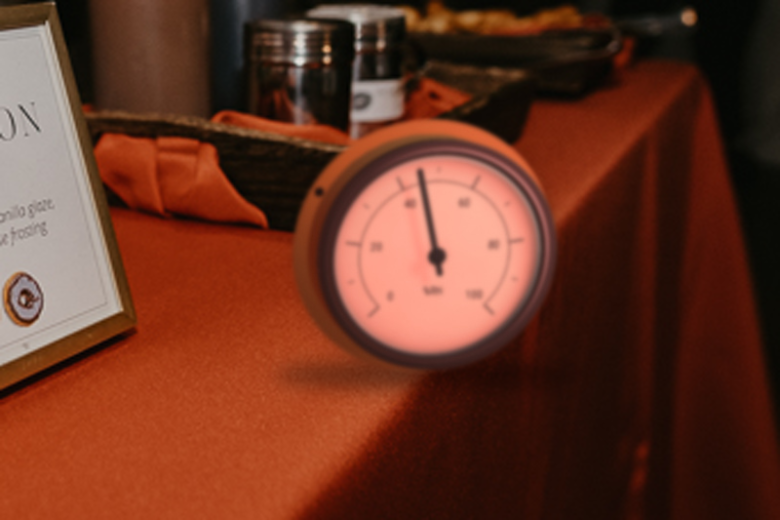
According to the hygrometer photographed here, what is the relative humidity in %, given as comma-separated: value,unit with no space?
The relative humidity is 45,%
